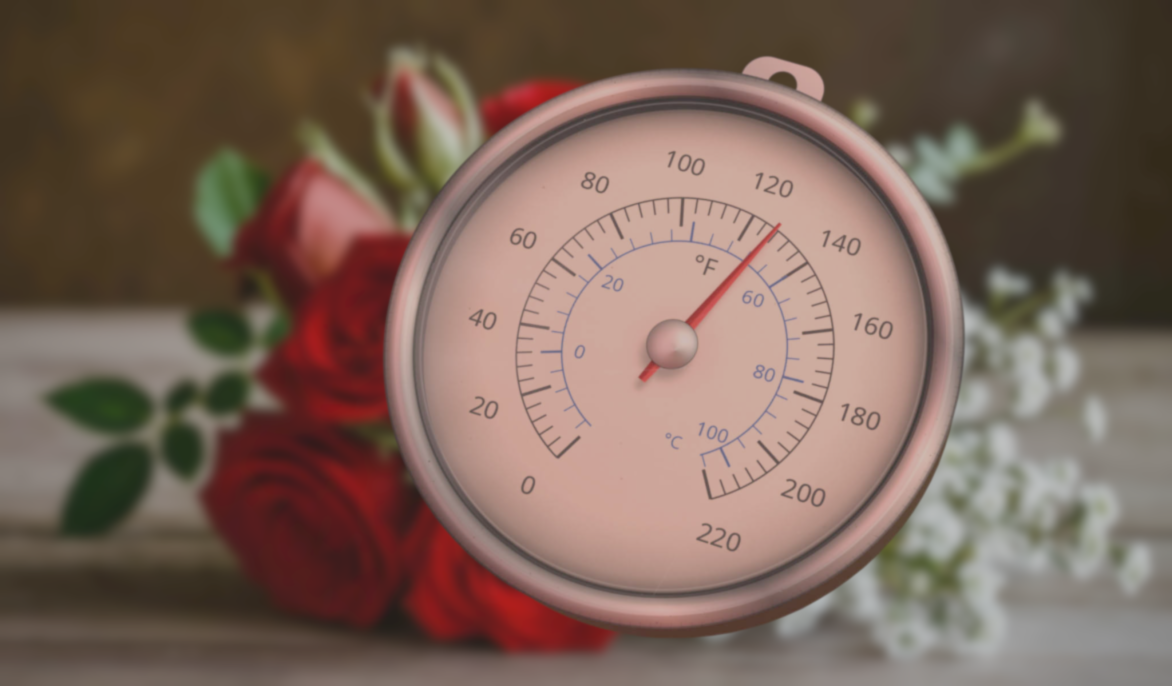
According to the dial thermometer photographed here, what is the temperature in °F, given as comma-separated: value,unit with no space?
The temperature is 128,°F
